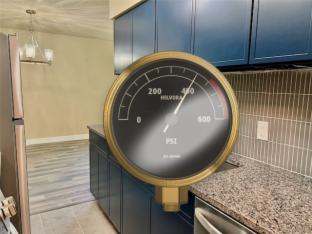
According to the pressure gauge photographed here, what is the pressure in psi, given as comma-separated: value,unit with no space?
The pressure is 400,psi
